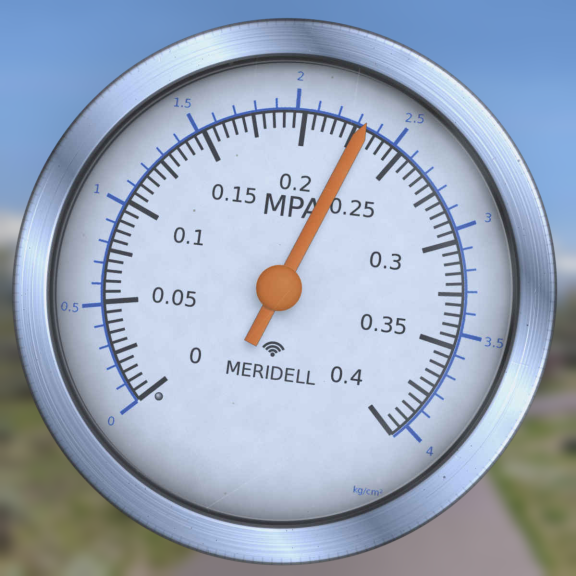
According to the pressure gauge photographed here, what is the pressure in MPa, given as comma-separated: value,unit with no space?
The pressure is 0.23,MPa
